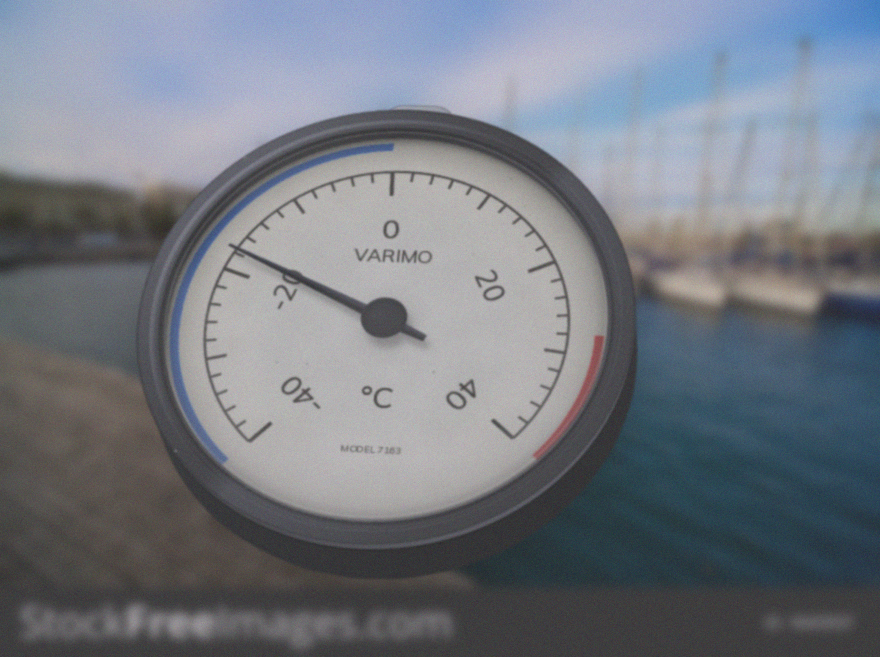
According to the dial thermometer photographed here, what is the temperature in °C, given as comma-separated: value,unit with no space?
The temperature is -18,°C
